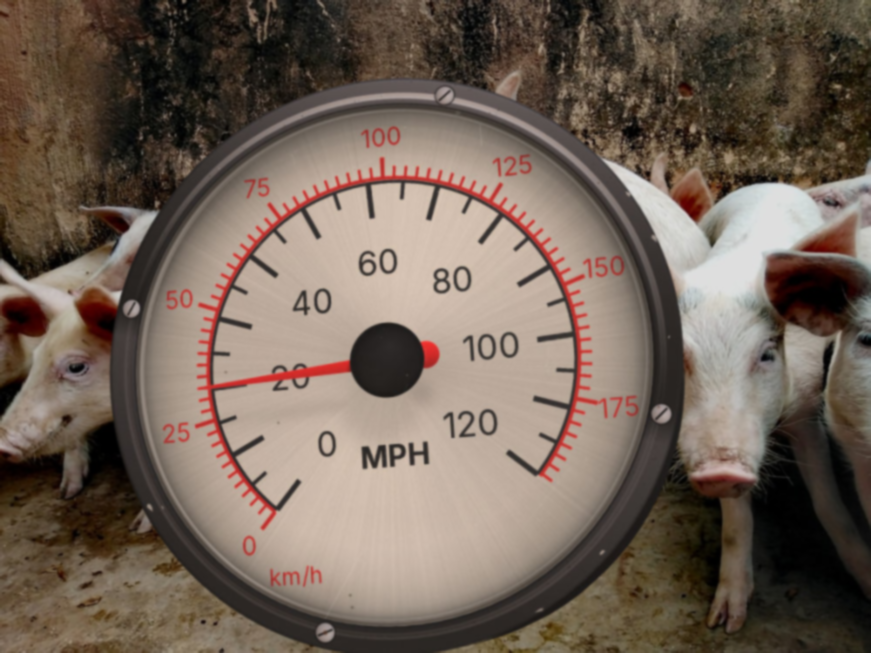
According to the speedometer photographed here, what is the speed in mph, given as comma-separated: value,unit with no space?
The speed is 20,mph
